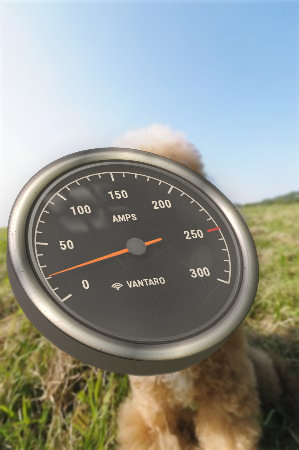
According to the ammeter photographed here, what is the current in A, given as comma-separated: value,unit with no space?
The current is 20,A
